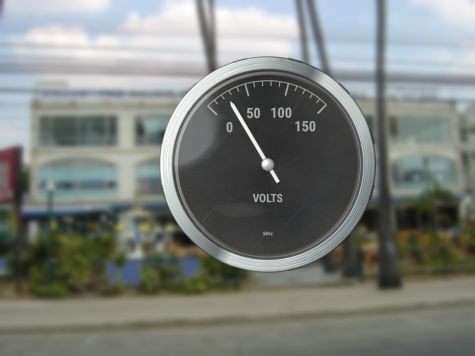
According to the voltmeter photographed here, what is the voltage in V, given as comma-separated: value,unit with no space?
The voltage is 25,V
